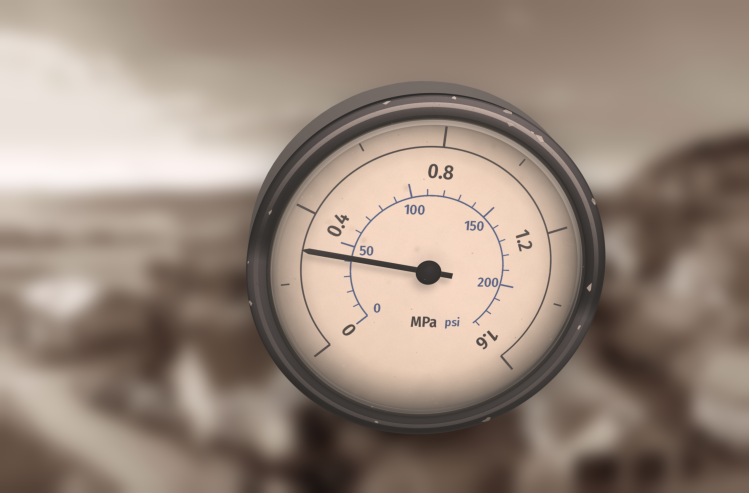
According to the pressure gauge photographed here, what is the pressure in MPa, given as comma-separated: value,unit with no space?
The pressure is 0.3,MPa
